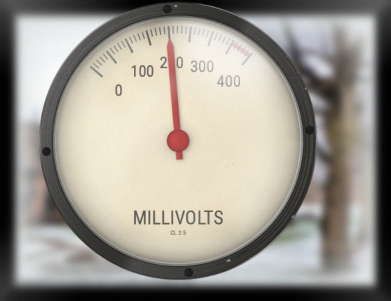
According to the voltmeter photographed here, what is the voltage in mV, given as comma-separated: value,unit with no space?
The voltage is 200,mV
